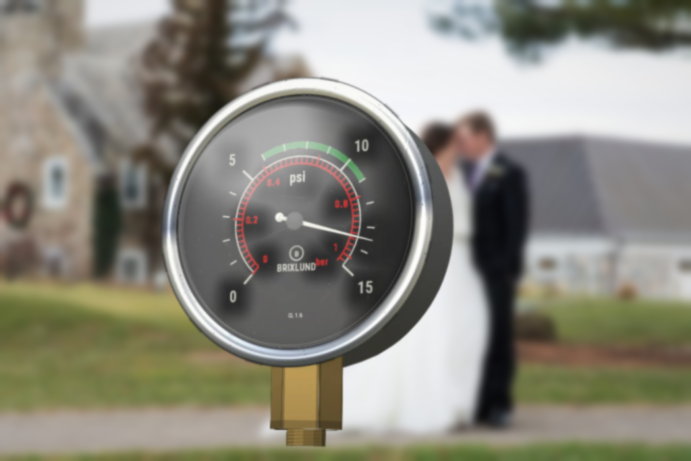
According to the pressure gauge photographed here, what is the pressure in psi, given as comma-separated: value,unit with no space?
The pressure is 13.5,psi
